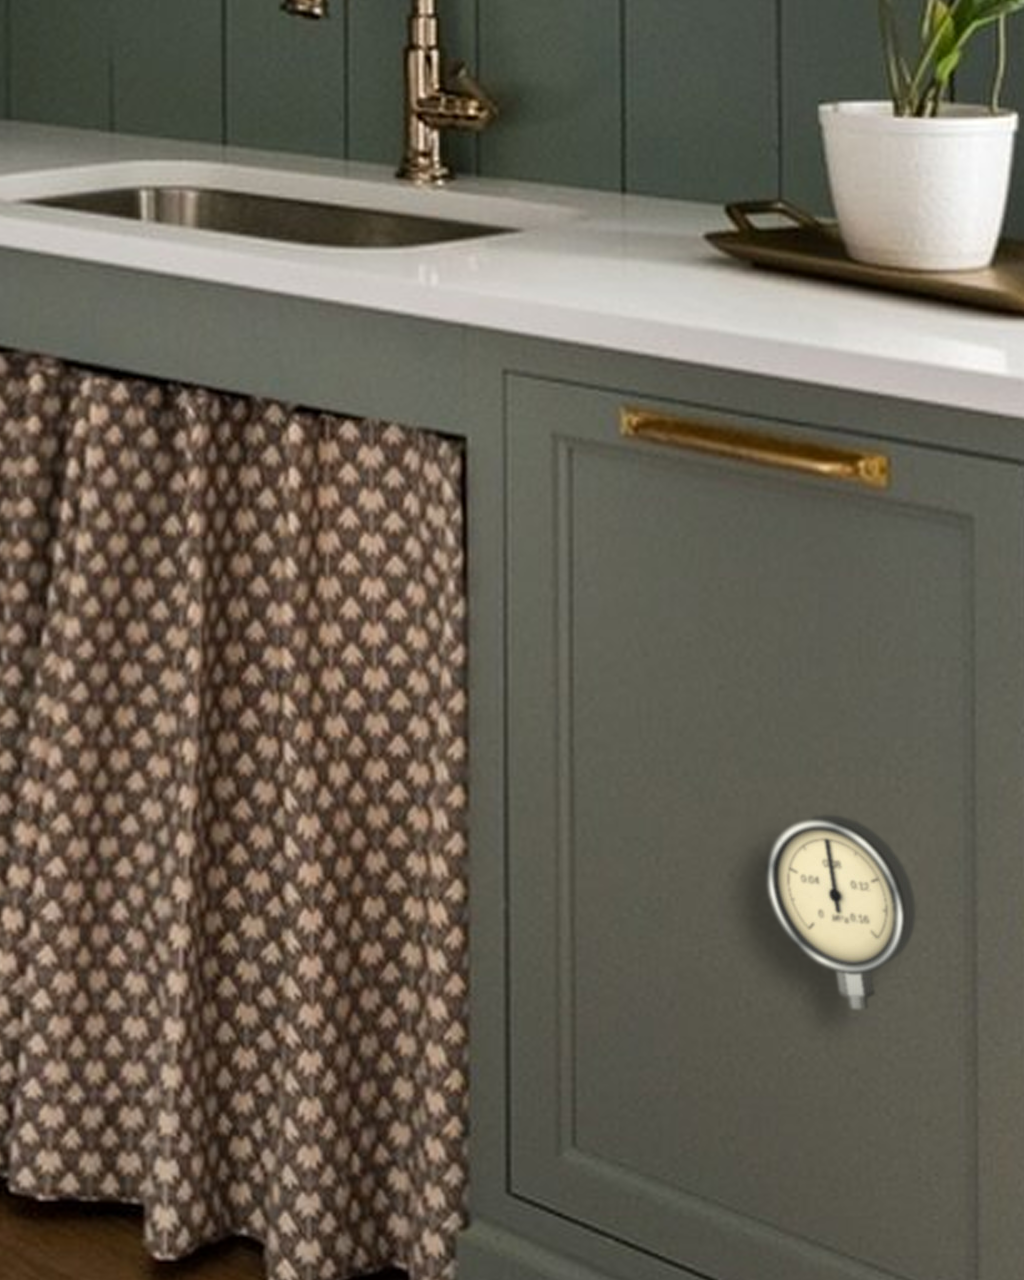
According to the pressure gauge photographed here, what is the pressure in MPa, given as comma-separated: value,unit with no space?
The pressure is 0.08,MPa
